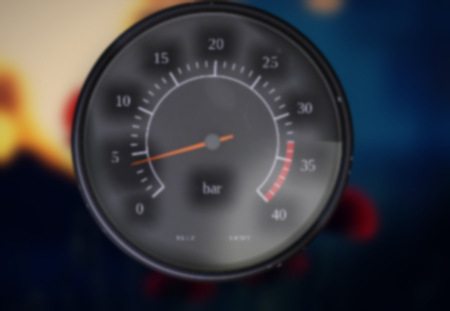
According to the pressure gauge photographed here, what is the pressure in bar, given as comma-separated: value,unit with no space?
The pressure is 4,bar
